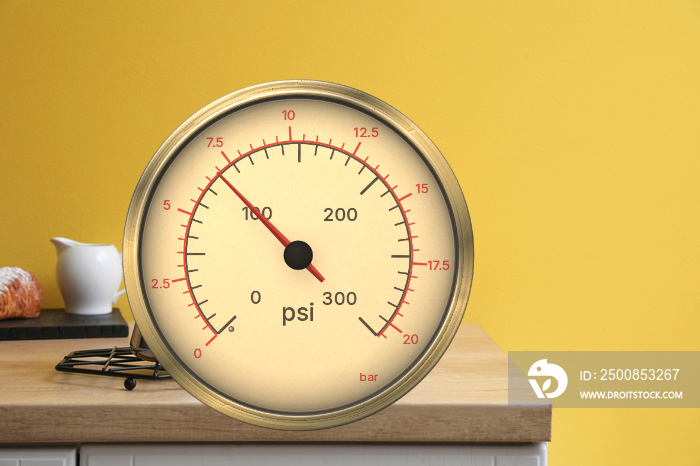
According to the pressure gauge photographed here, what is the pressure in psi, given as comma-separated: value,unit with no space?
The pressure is 100,psi
